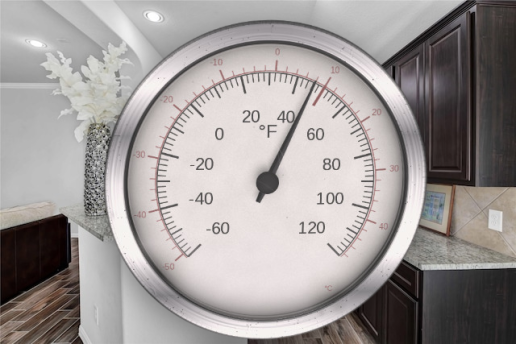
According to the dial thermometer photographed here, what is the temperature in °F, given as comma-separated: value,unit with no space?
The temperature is 46,°F
